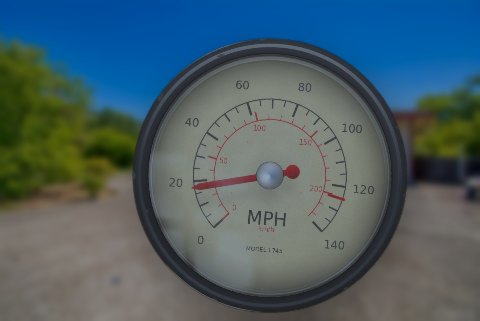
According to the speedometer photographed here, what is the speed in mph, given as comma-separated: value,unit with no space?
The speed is 17.5,mph
